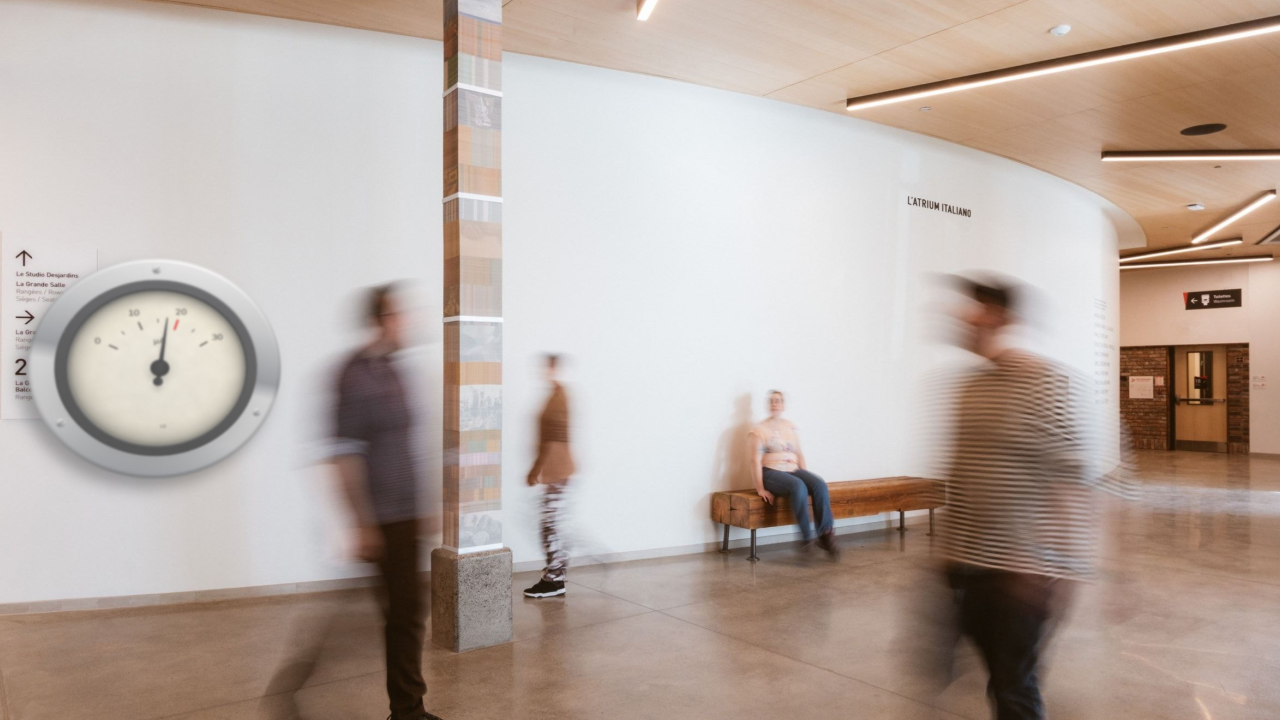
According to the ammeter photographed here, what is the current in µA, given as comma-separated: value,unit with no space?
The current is 17.5,µA
